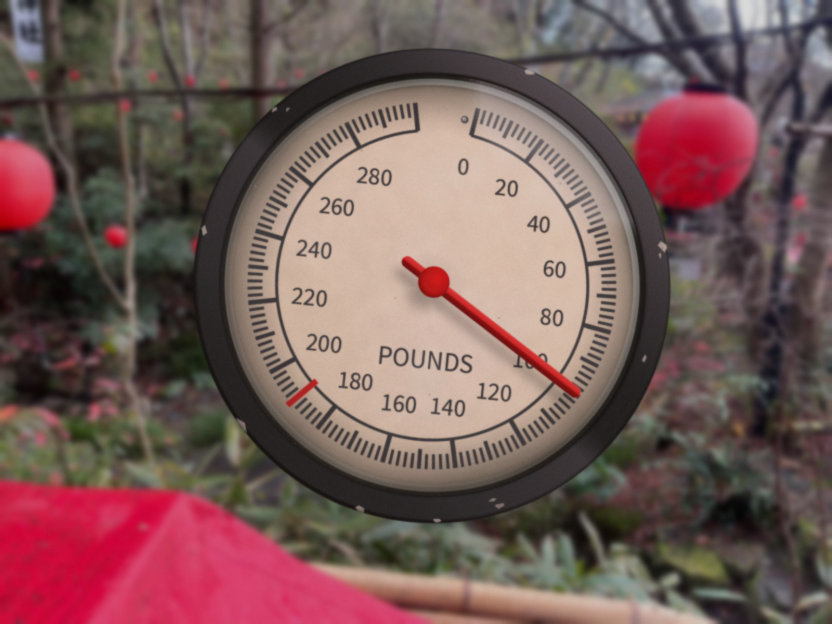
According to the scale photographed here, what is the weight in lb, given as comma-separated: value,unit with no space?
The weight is 100,lb
